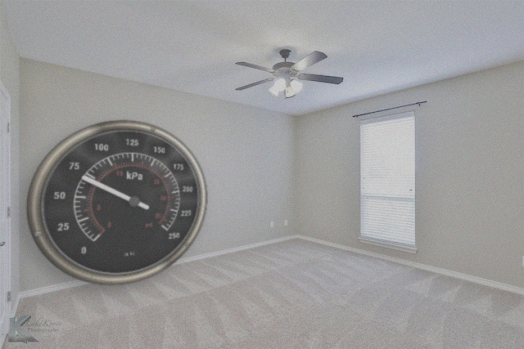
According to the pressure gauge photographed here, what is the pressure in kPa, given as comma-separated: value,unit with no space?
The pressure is 70,kPa
